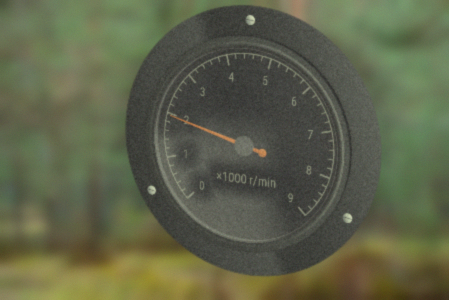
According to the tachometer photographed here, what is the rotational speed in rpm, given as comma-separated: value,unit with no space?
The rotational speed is 2000,rpm
